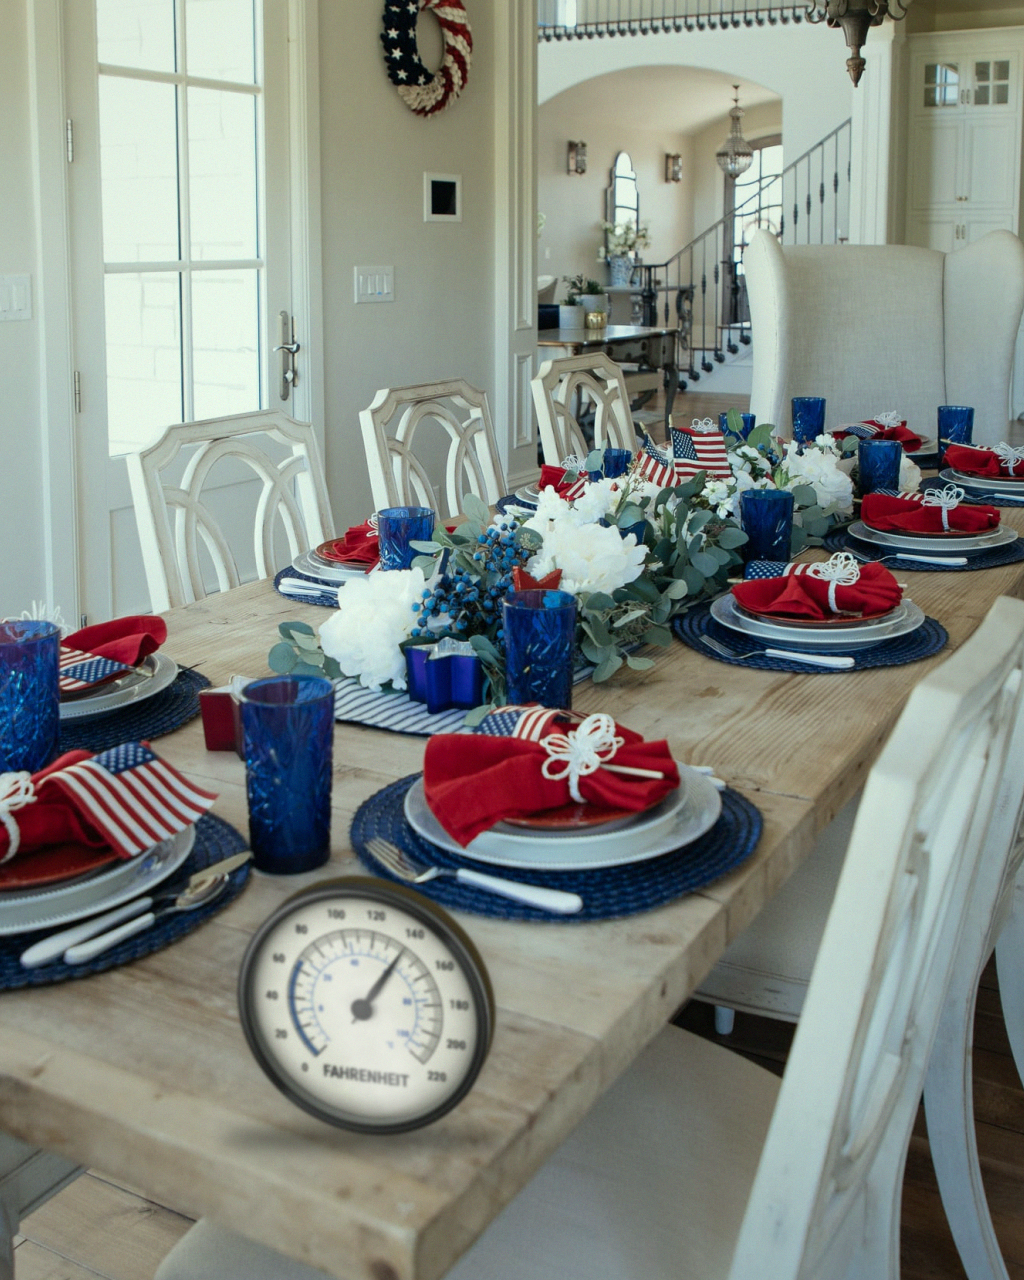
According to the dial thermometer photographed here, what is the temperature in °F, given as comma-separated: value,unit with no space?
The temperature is 140,°F
